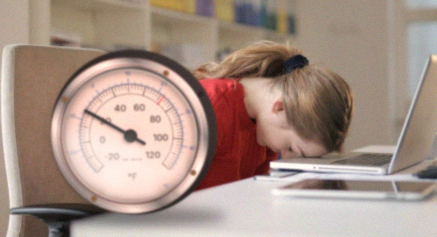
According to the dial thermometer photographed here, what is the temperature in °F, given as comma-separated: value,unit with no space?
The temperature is 20,°F
